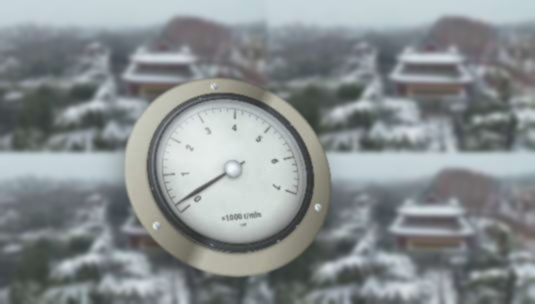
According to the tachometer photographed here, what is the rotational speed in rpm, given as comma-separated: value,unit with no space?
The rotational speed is 200,rpm
